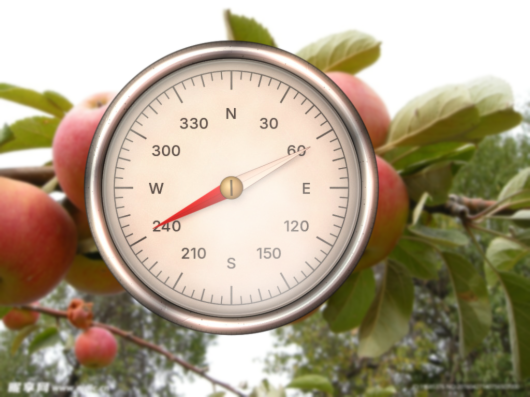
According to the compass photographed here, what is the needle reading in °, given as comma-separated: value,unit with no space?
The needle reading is 242.5,°
